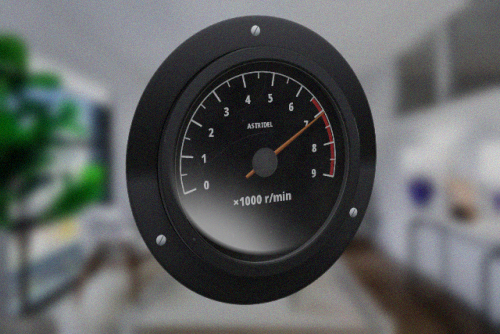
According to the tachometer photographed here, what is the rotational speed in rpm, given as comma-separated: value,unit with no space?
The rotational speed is 7000,rpm
